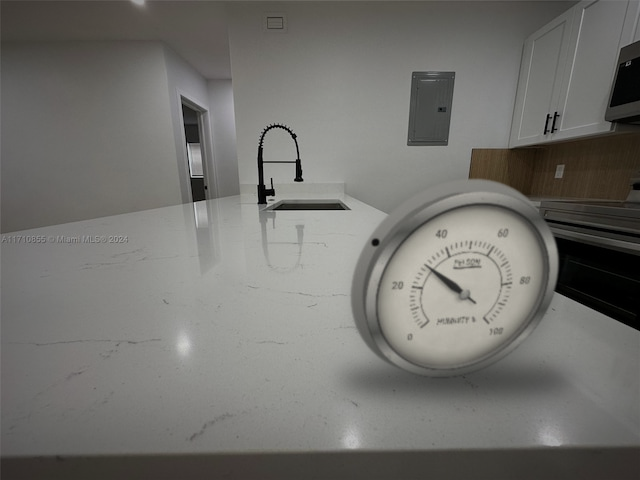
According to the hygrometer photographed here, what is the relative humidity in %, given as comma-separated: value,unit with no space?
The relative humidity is 30,%
